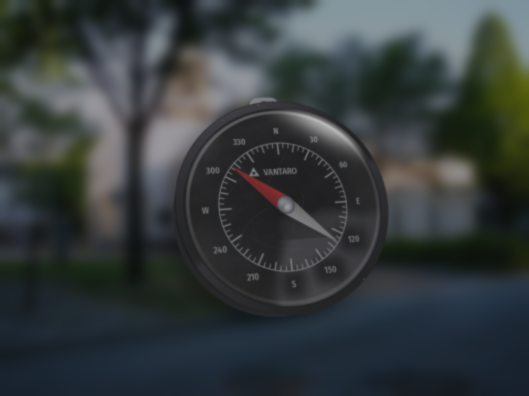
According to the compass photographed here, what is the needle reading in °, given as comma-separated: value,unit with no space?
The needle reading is 310,°
